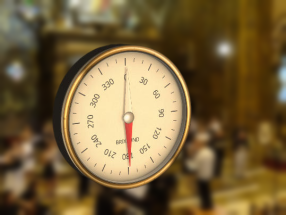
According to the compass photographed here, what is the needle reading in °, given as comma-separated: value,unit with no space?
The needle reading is 180,°
